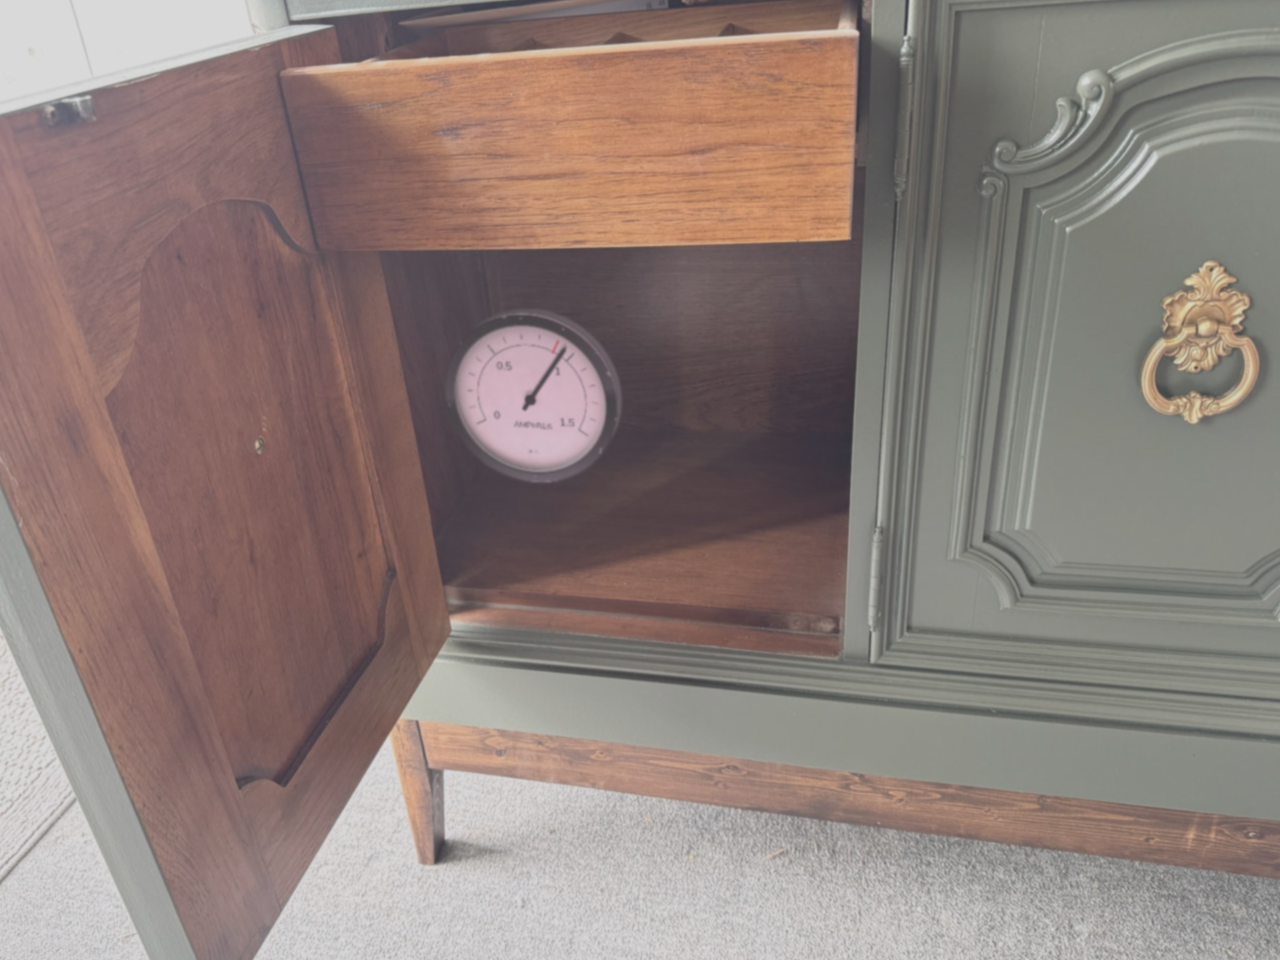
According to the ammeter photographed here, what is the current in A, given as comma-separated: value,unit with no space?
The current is 0.95,A
